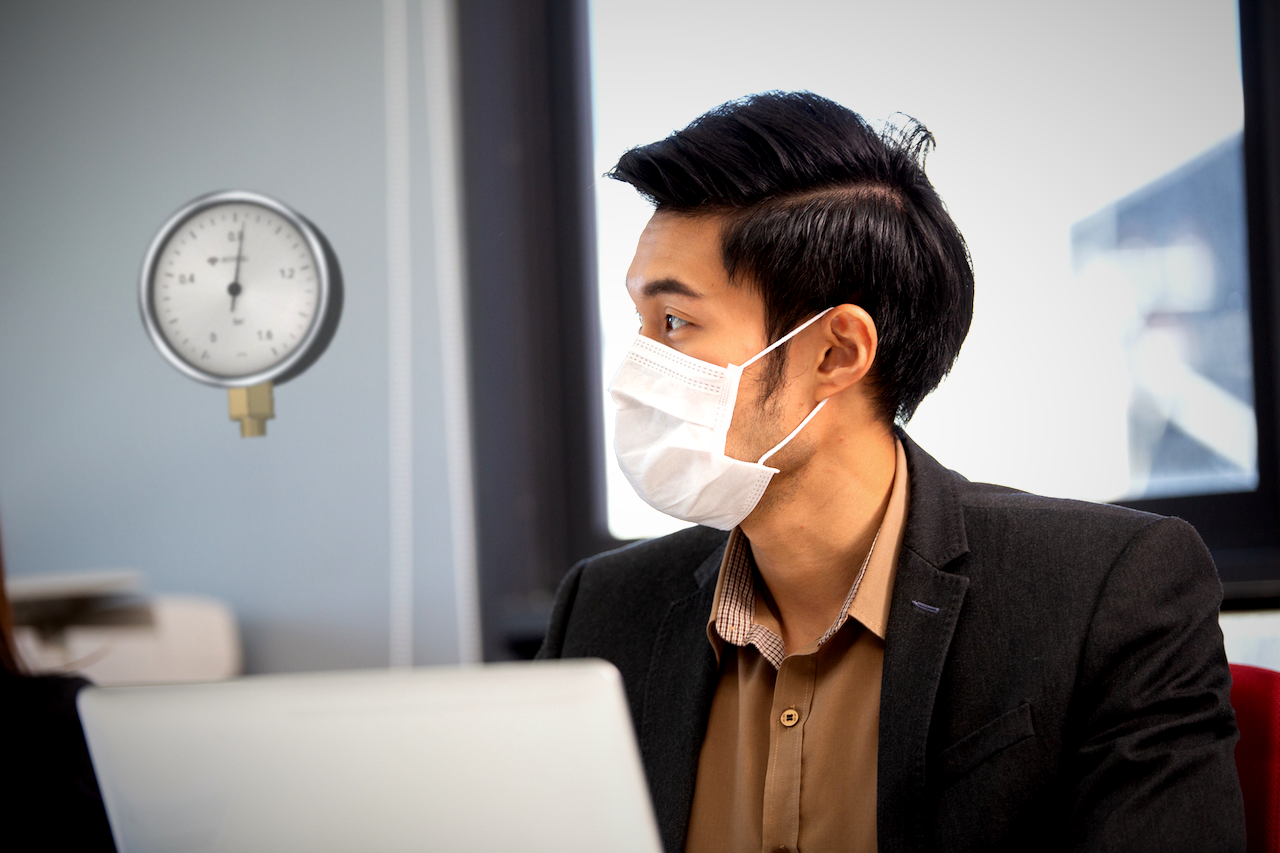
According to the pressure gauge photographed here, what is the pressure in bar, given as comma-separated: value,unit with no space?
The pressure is 0.85,bar
